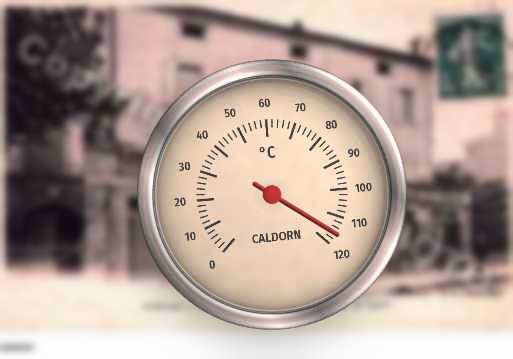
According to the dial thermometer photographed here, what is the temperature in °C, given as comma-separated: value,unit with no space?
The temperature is 116,°C
